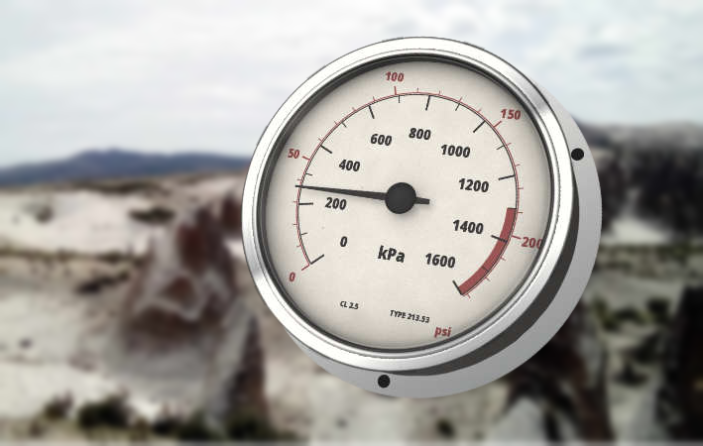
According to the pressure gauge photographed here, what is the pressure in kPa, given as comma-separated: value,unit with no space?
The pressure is 250,kPa
